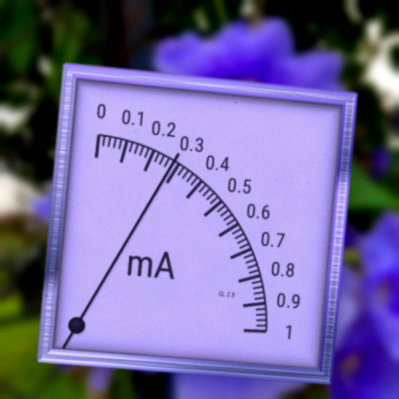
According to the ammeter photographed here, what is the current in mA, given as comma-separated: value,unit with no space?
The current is 0.28,mA
